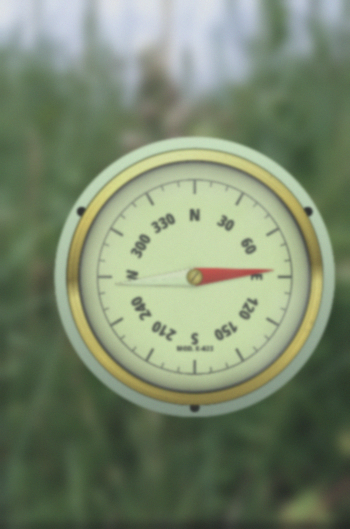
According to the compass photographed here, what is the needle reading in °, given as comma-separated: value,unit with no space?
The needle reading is 85,°
